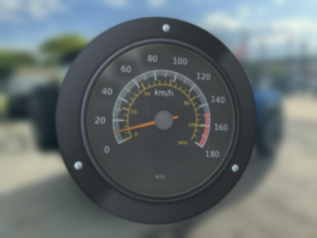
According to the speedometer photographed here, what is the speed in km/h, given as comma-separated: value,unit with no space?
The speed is 10,km/h
